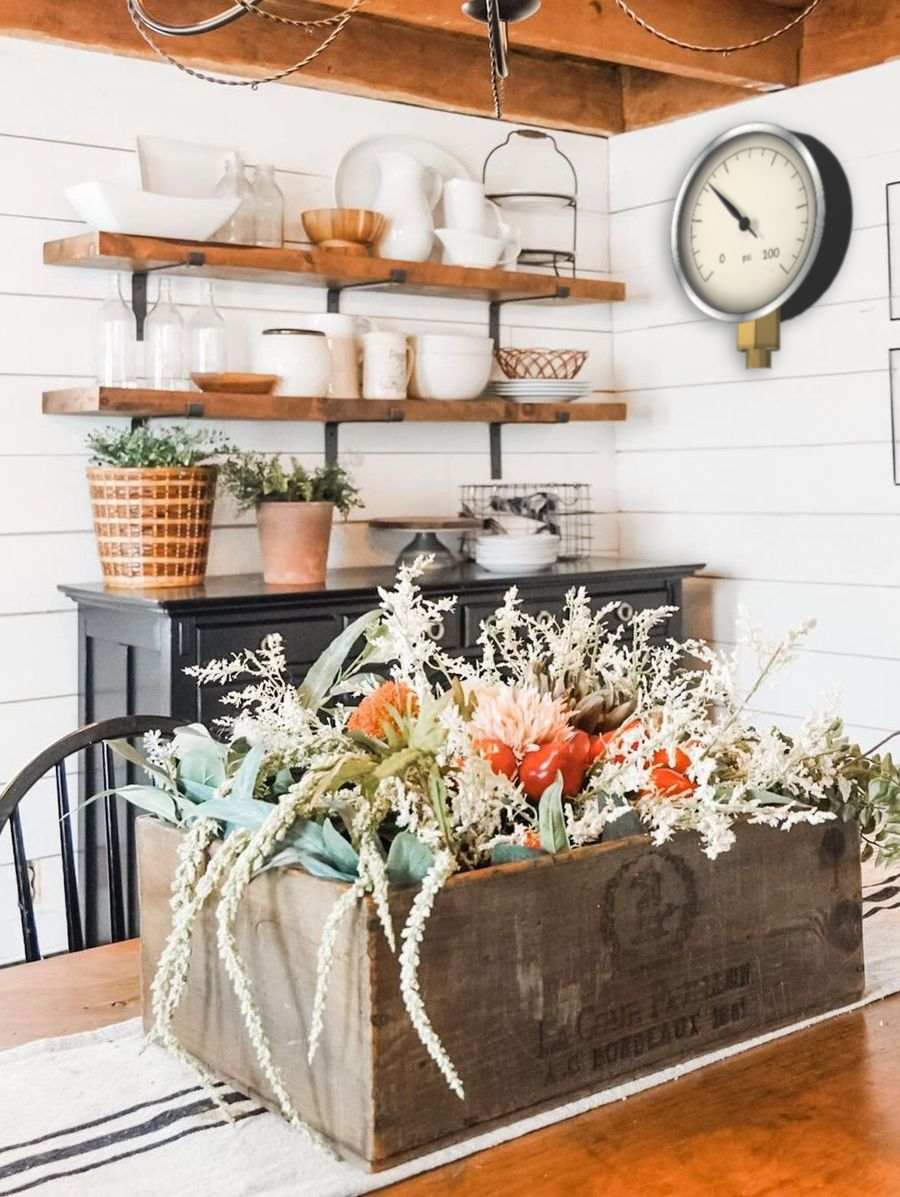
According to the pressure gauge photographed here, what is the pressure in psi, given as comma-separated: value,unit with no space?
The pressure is 32.5,psi
